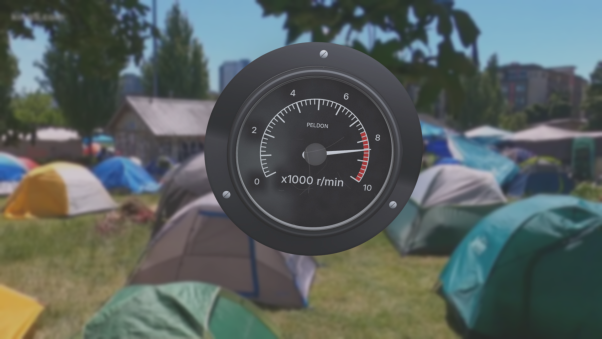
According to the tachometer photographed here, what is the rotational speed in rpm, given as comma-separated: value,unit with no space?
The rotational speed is 8400,rpm
